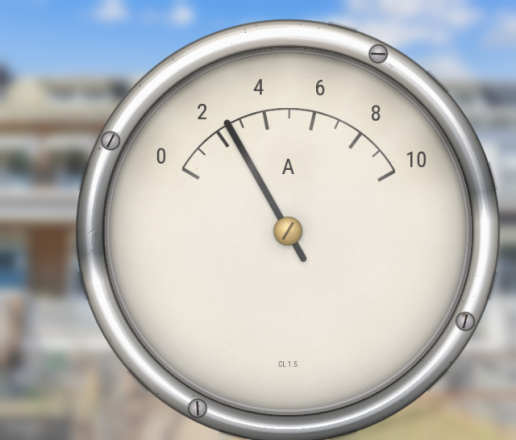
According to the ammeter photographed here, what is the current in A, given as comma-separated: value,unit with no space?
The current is 2.5,A
